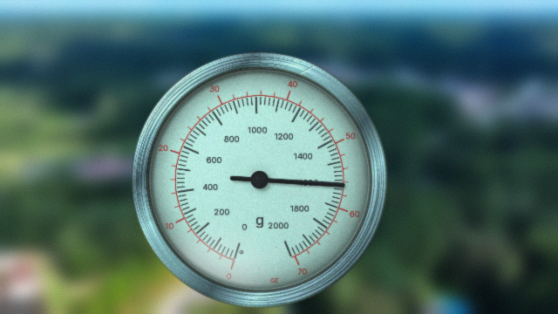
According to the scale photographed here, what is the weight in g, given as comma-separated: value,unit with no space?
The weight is 1600,g
